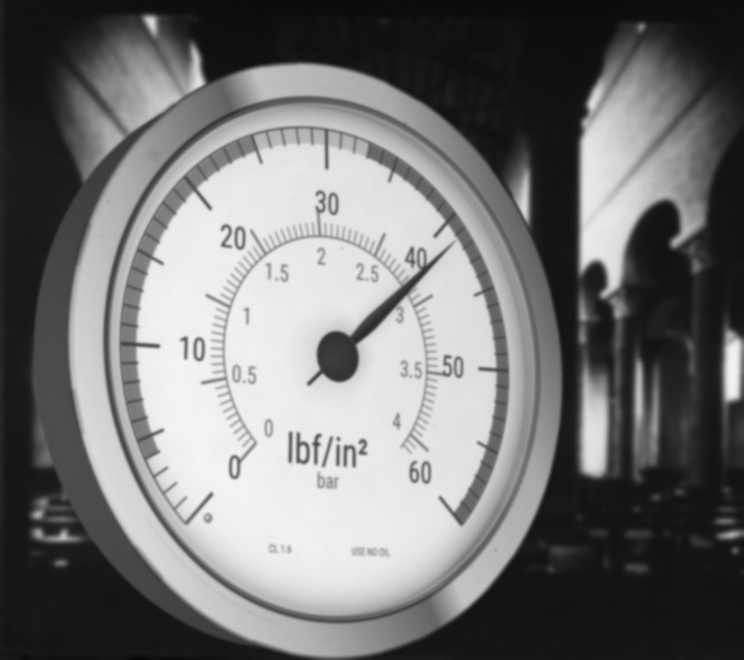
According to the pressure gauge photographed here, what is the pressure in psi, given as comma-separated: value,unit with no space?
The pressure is 41,psi
